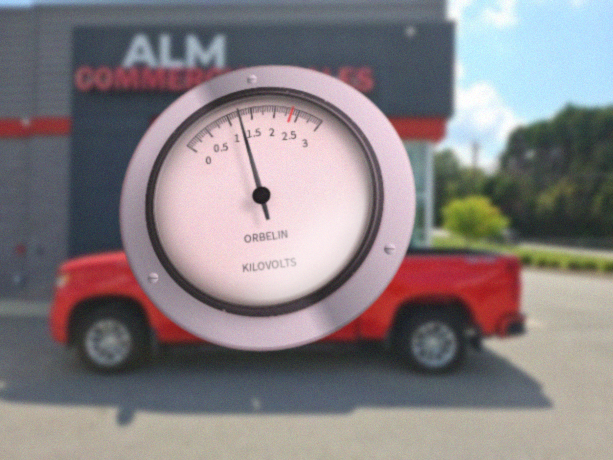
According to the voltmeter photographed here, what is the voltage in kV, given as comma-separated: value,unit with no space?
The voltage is 1.25,kV
